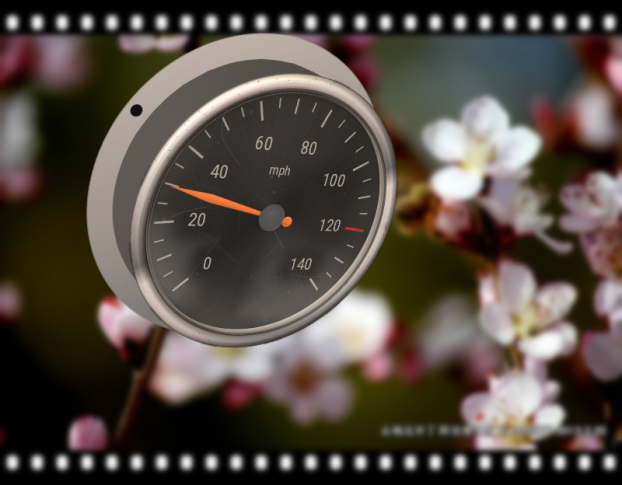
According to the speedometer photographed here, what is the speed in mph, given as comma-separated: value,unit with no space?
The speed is 30,mph
